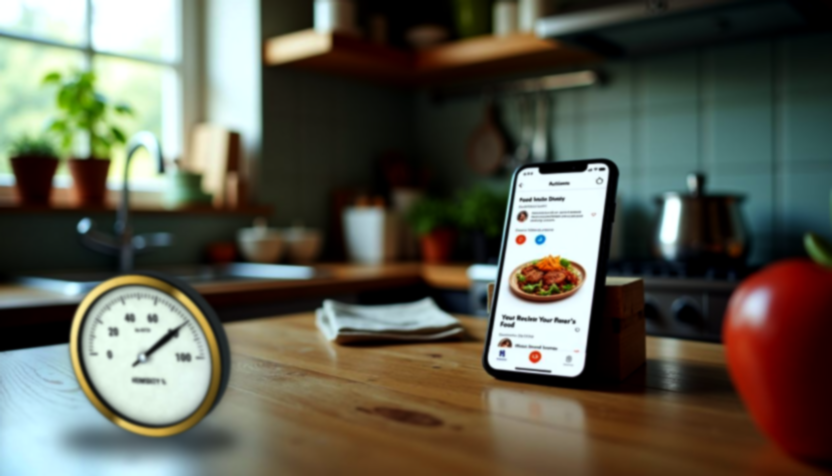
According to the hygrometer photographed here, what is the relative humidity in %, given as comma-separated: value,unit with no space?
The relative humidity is 80,%
